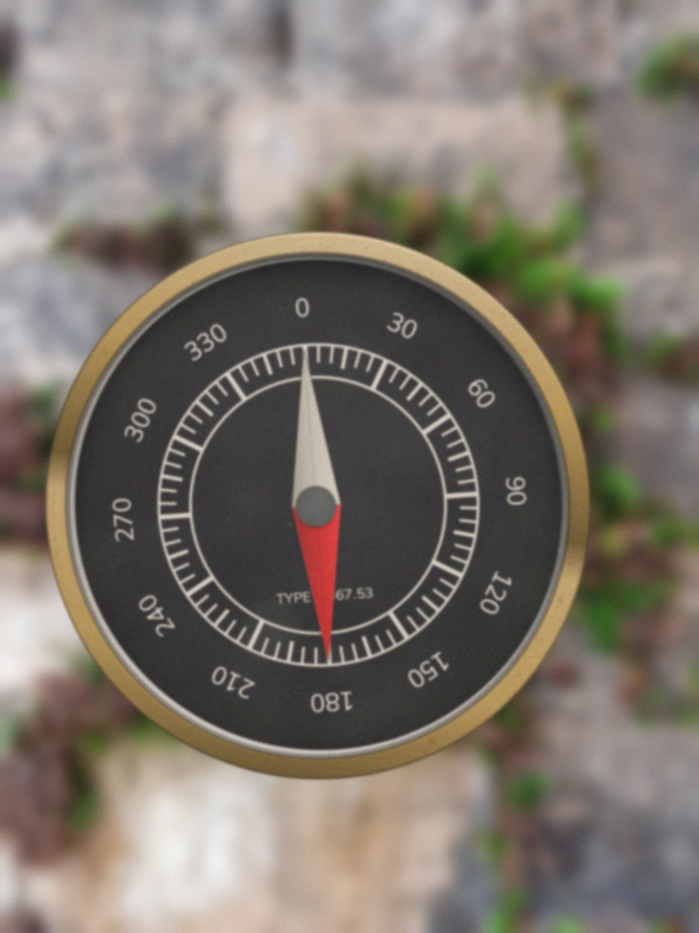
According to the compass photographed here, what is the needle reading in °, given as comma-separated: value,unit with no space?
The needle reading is 180,°
